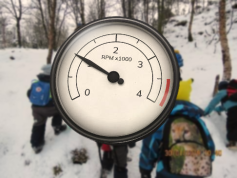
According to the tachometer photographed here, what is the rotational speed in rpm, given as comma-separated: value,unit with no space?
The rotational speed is 1000,rpm
